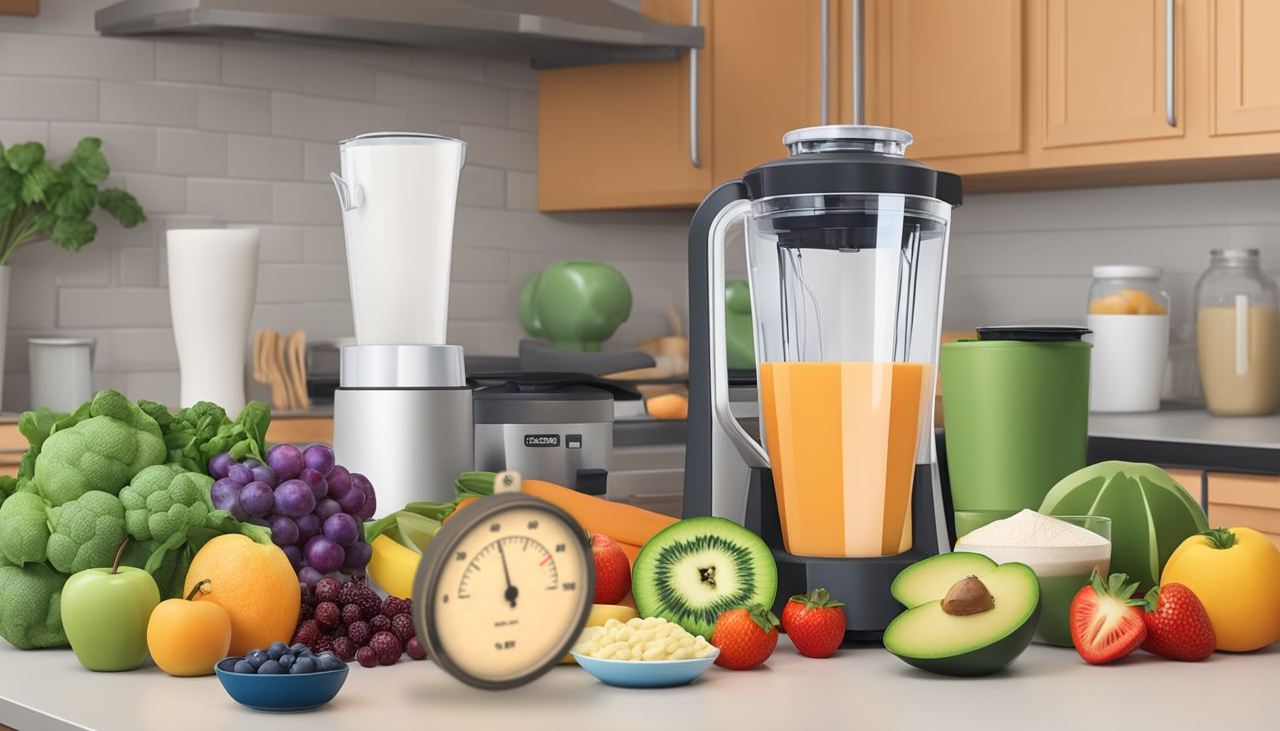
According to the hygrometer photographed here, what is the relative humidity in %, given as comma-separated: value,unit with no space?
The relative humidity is 40,%
